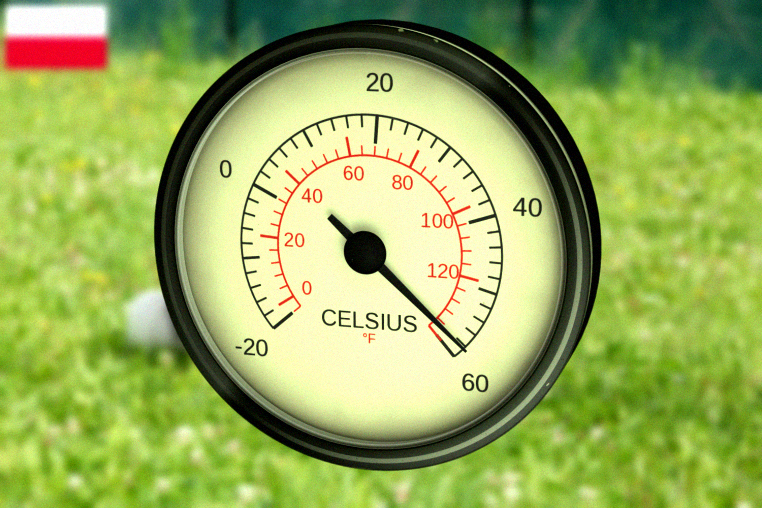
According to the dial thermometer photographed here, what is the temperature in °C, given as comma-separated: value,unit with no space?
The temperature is 58,°C
